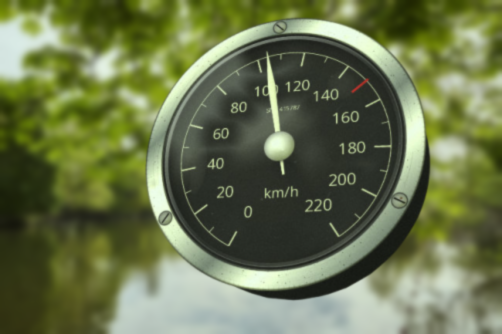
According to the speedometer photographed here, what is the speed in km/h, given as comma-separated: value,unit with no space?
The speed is 105,km/h
